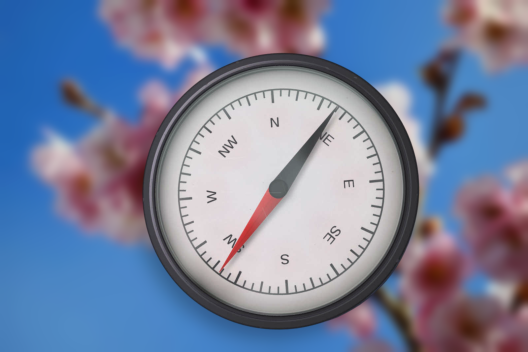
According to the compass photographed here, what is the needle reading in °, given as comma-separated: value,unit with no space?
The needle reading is 220,°
